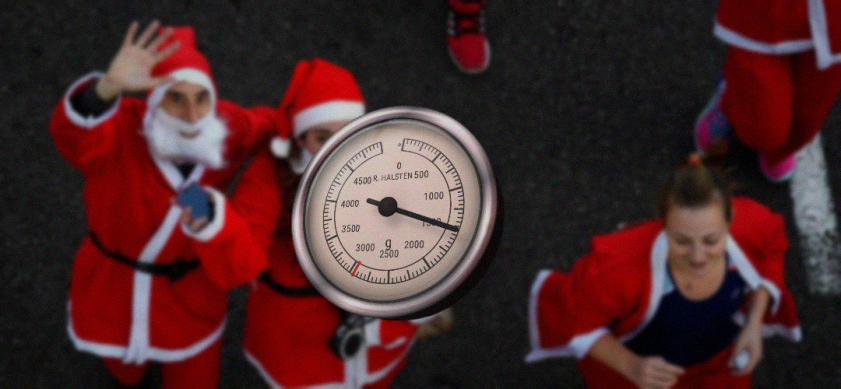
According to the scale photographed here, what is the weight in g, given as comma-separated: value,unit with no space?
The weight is 1500,g
